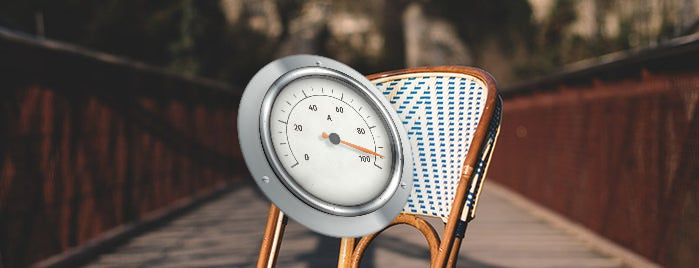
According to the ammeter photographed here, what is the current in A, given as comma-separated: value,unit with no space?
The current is 95,A
